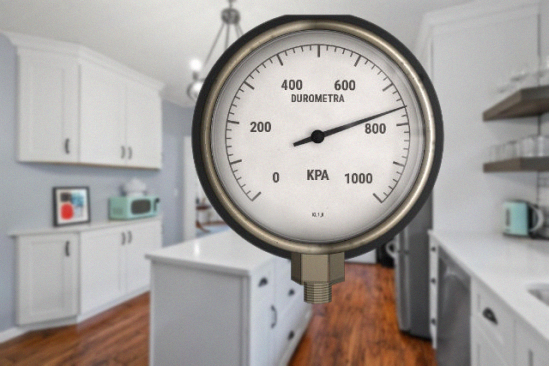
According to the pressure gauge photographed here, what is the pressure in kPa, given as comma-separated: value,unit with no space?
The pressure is 760,kPa
